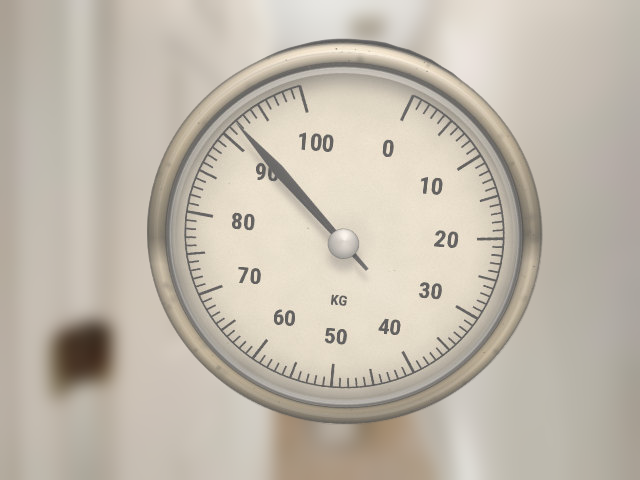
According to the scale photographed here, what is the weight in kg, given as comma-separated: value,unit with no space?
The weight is 92,kg
